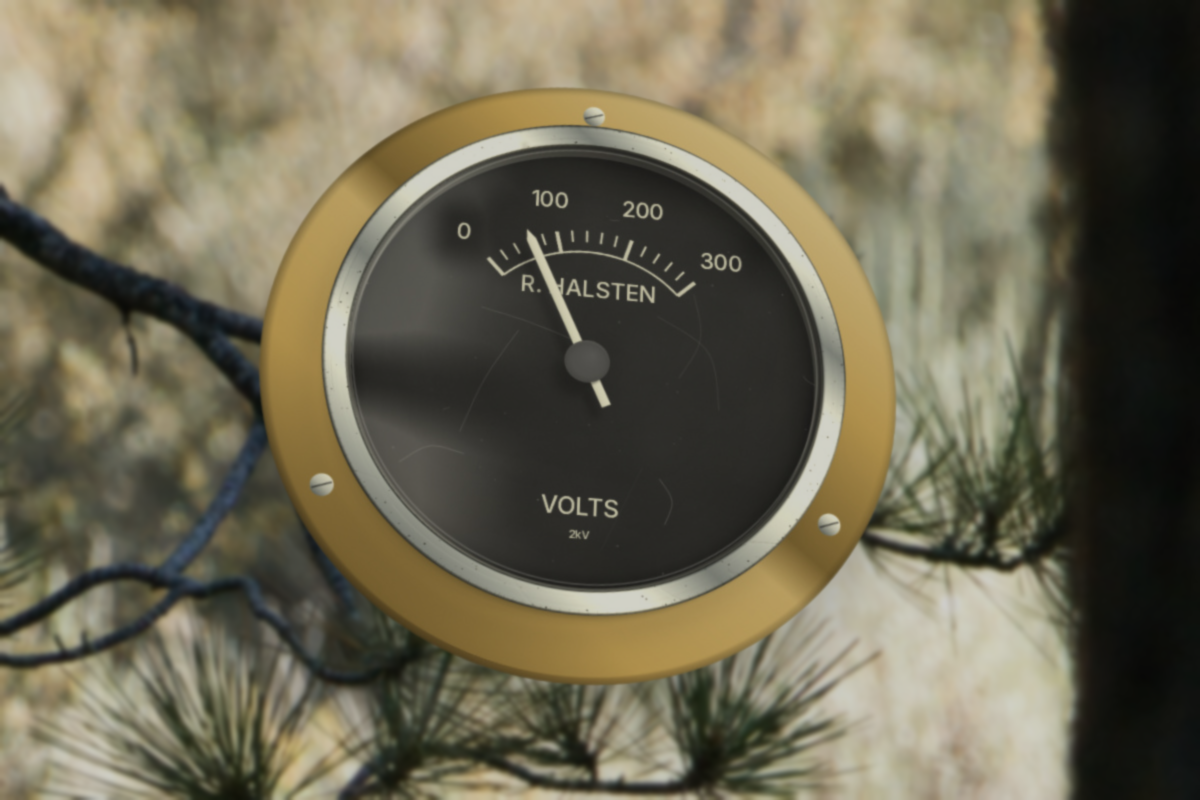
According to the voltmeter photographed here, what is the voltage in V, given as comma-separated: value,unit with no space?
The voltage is 60,V
